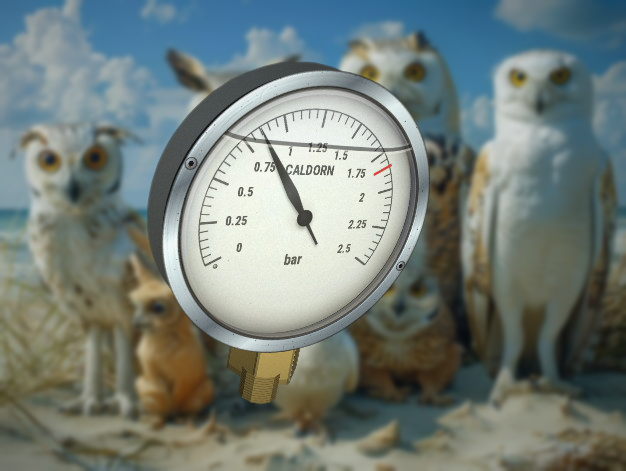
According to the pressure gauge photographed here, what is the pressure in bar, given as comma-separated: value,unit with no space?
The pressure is 0.85,bar
